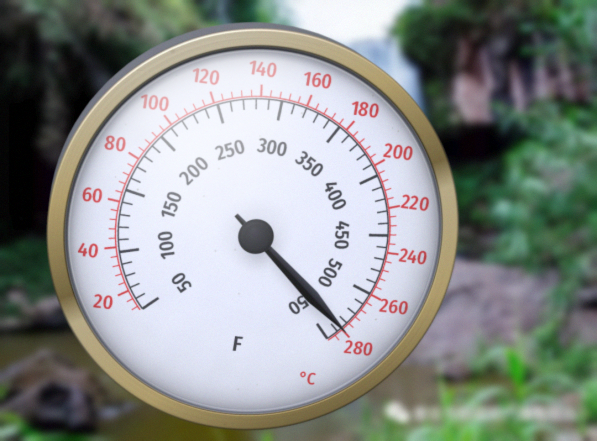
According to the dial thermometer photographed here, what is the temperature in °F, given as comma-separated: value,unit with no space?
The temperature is 535,°F
